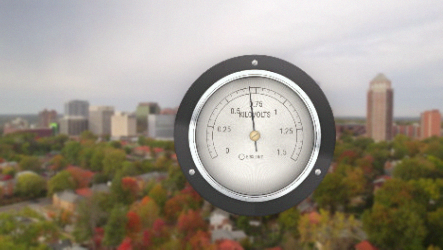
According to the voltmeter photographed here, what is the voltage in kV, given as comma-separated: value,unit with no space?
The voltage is 0.7,kV
